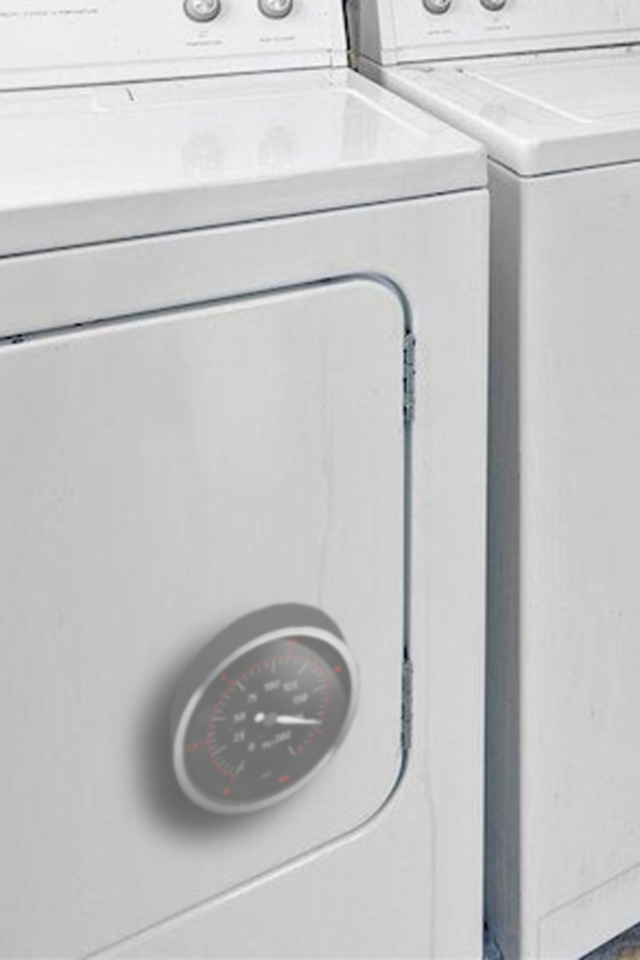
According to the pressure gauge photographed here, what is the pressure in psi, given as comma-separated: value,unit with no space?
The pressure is 175,psi
